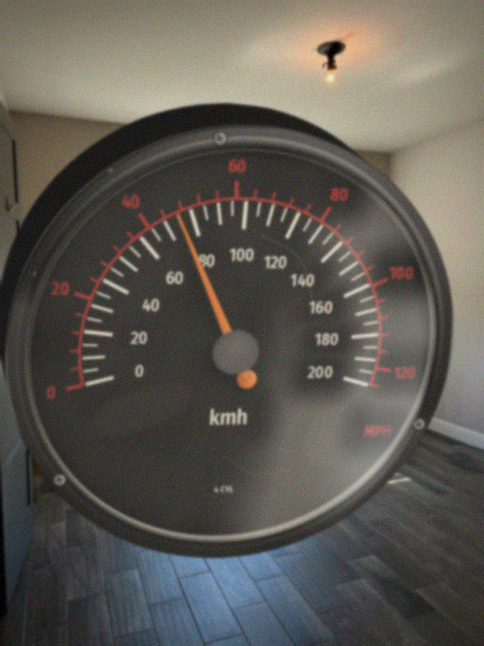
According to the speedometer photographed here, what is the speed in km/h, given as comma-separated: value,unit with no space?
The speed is 75,km/h
